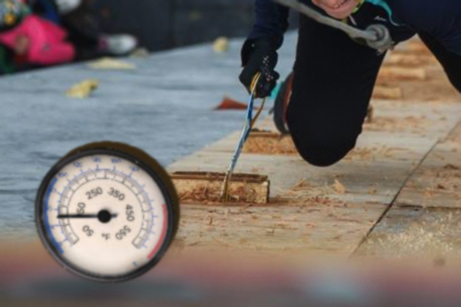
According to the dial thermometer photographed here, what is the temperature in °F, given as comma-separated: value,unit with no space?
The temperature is 125,°F
